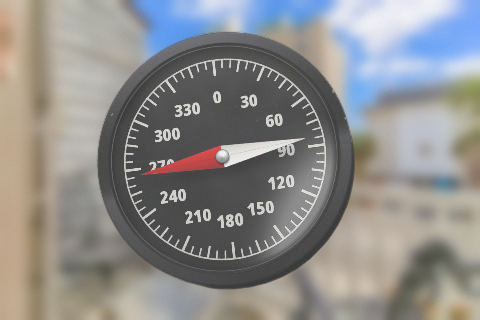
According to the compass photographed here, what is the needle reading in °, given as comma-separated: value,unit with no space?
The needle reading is 265,°
